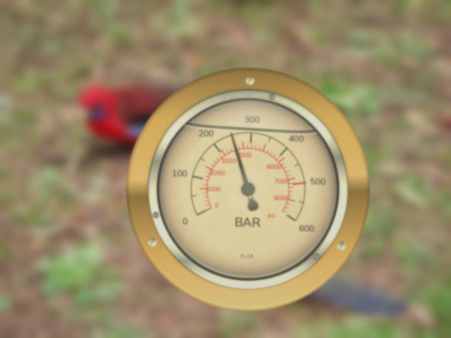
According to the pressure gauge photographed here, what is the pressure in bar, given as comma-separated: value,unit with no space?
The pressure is 250,bar
